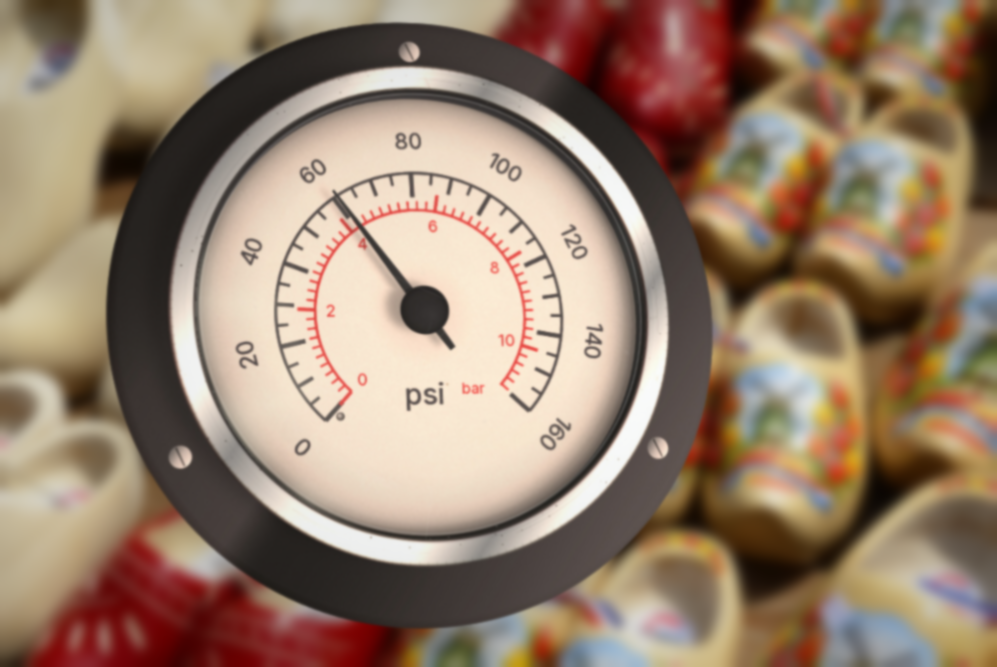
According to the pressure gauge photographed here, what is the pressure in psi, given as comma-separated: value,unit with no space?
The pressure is 60,psi
